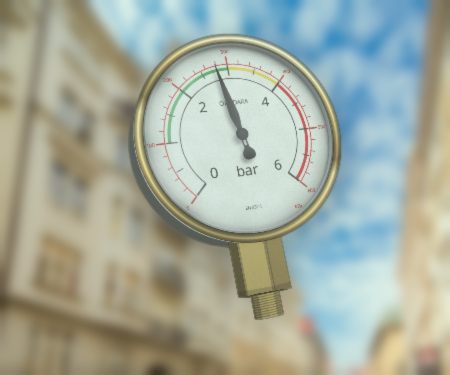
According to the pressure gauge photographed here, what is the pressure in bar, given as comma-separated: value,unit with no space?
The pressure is 2.75,bar
